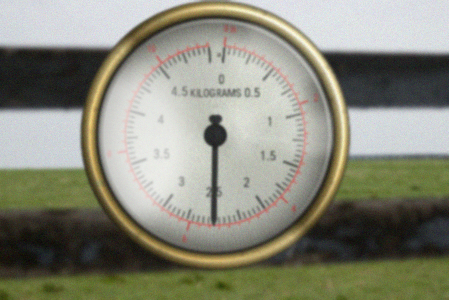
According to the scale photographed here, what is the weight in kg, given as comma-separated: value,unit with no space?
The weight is 2.5,kg
